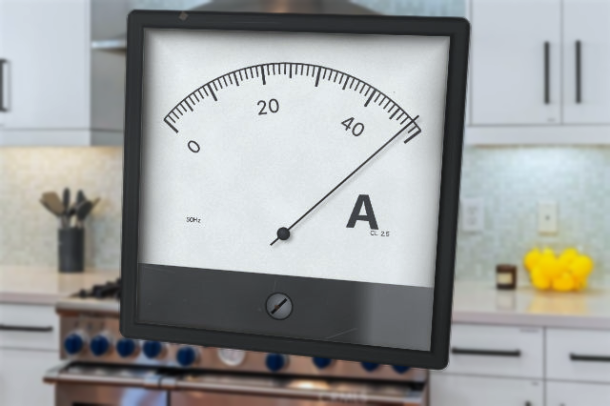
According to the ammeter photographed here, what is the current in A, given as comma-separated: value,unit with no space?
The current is 48,A
